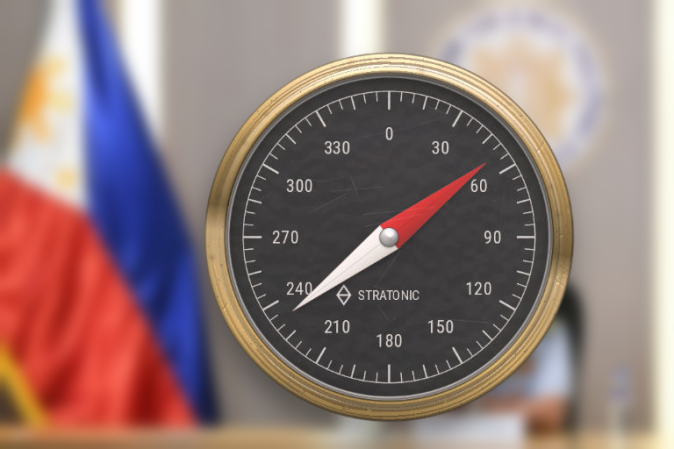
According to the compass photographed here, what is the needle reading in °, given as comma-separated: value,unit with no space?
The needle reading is 52.5,°
